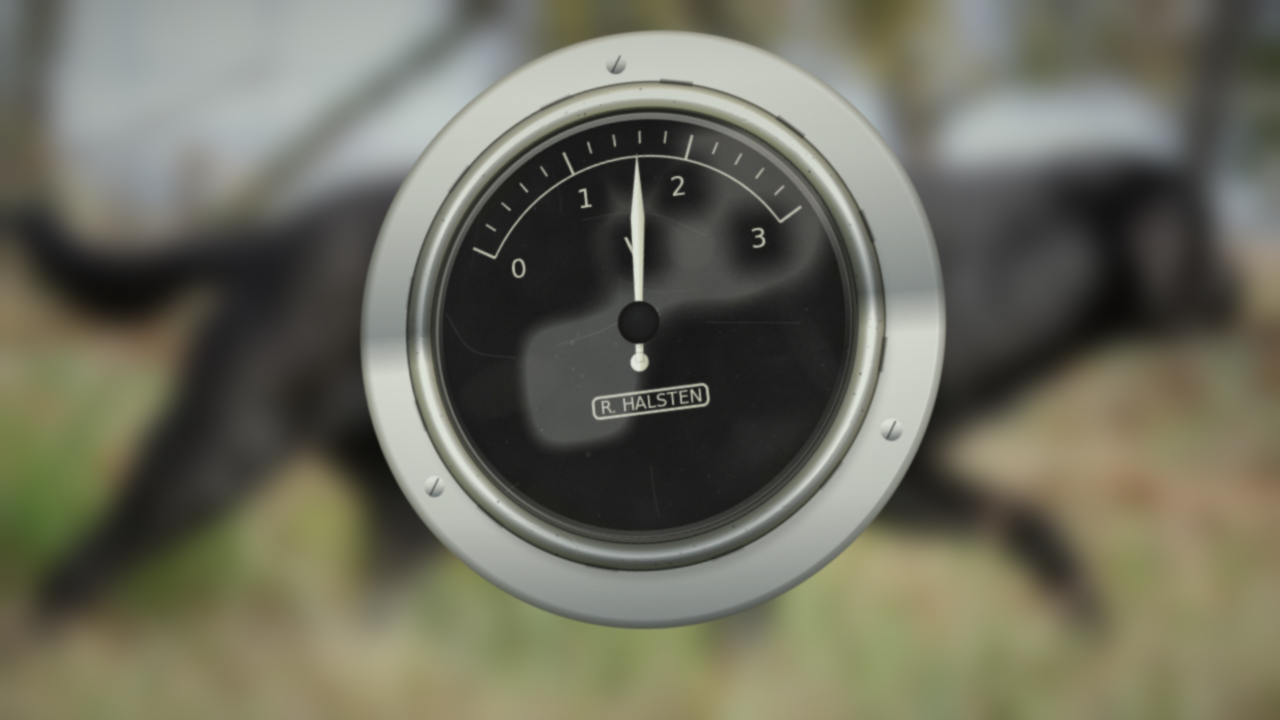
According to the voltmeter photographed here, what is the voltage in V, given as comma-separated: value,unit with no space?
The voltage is 1.6,V
